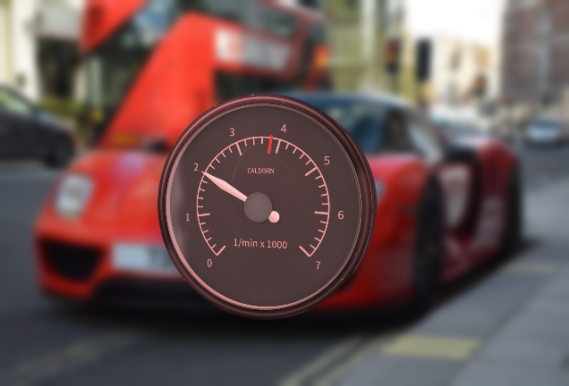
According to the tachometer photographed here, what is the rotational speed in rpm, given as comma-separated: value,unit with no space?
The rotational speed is 2000,rpm
